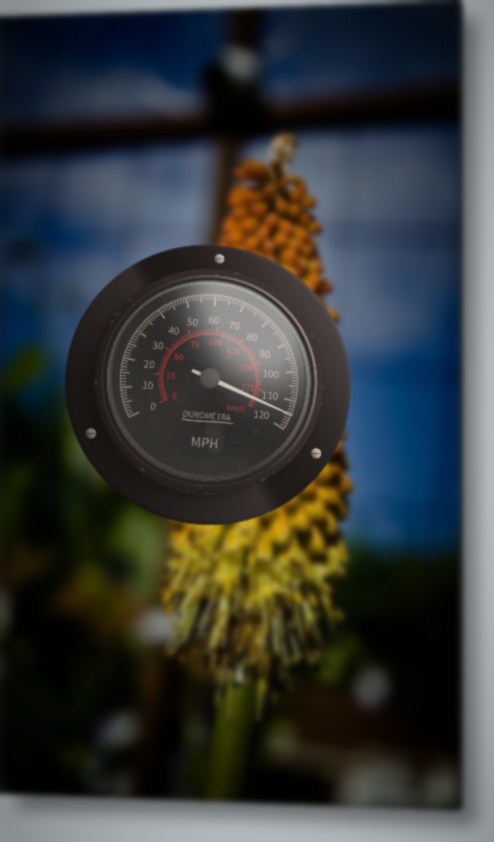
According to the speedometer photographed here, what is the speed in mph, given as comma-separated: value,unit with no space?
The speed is 115,mph
